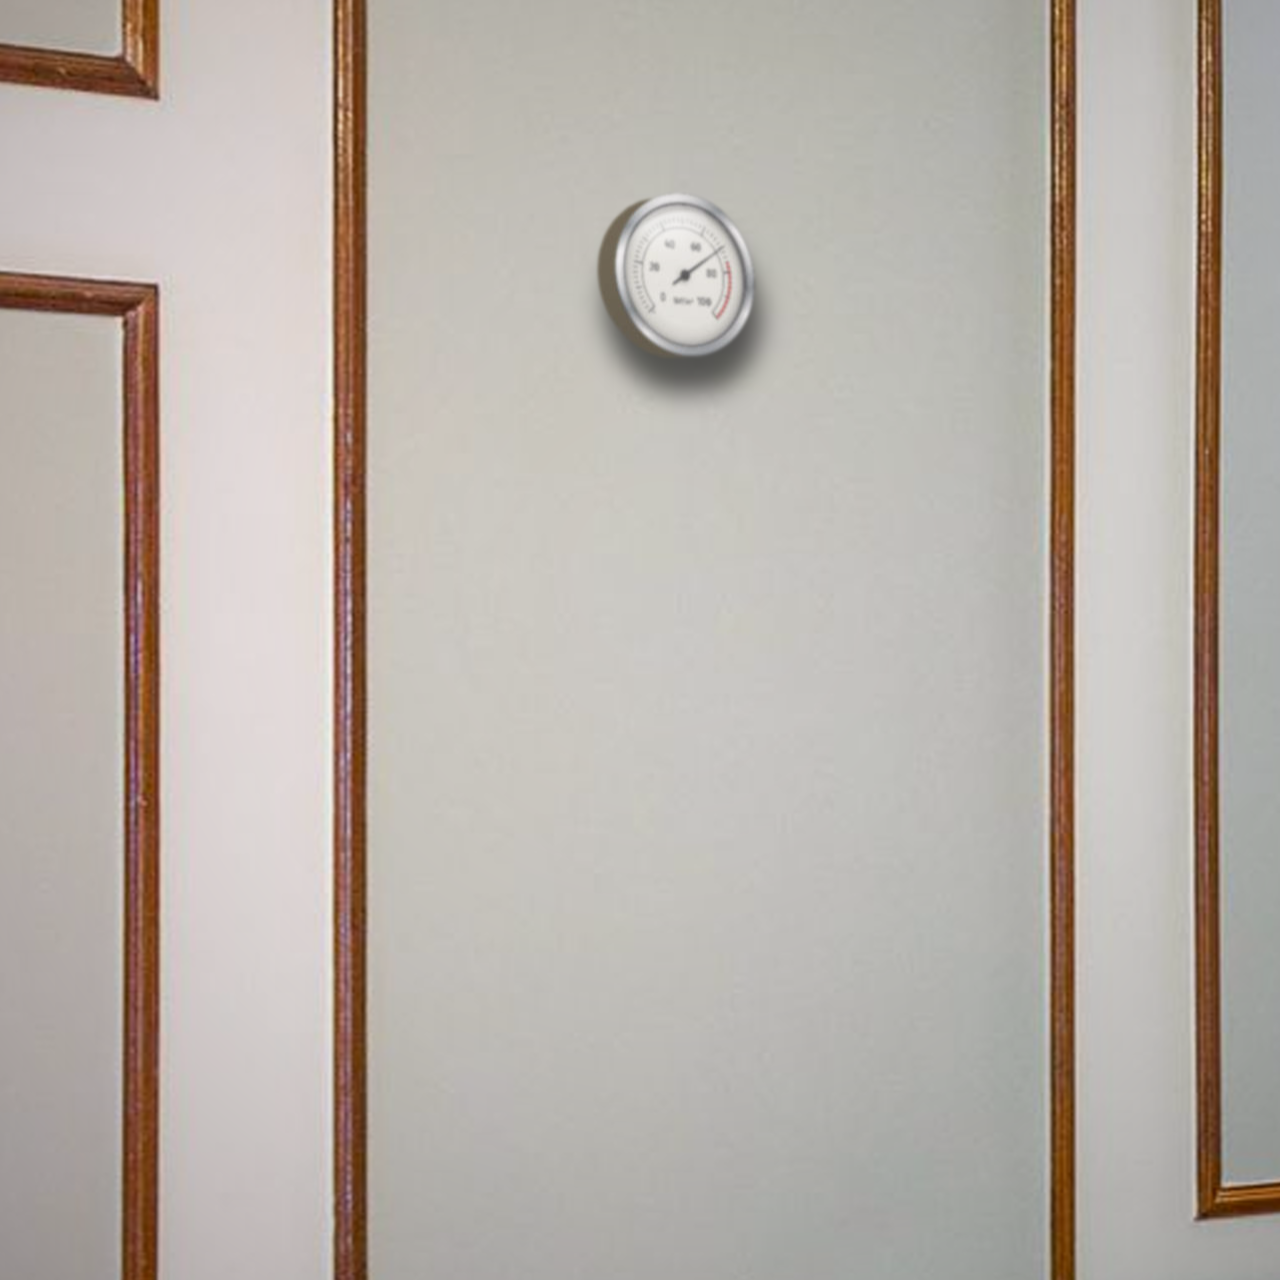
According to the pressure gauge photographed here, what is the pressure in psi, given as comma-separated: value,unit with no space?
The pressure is 70,psi
